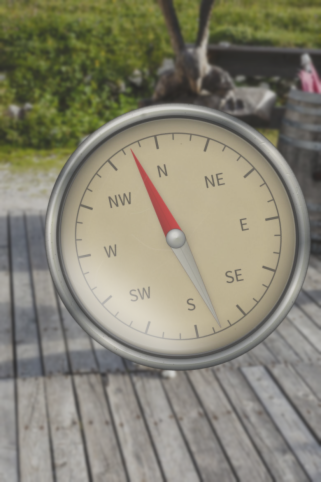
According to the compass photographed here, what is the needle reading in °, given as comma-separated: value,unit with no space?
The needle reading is 345,°
